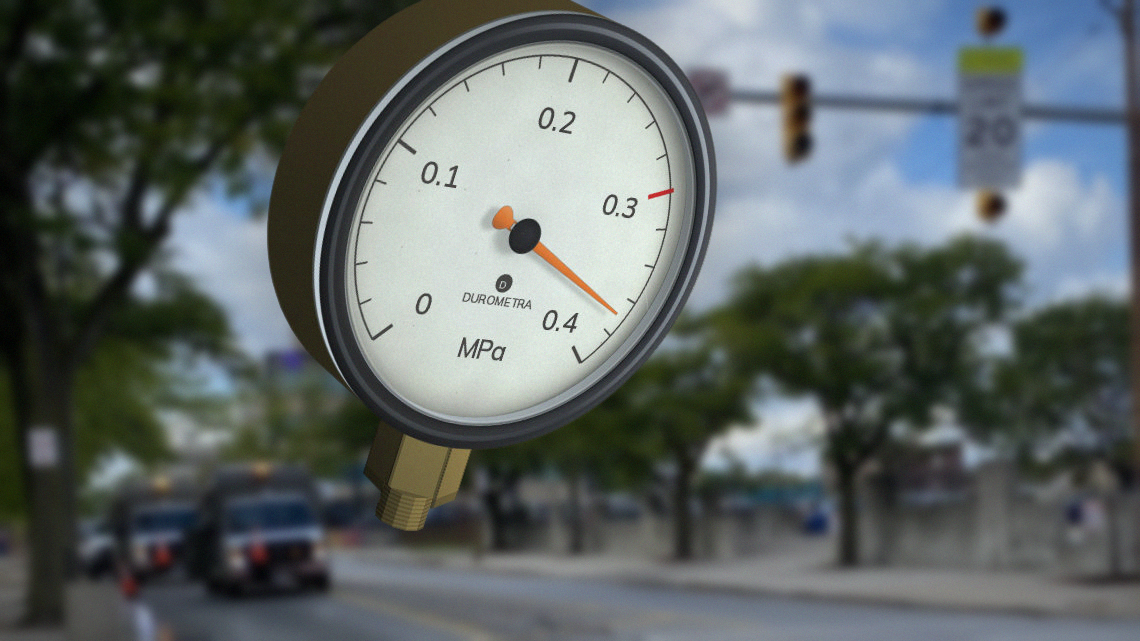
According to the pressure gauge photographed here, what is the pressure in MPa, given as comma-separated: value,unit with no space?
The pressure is 0.37,MPa
